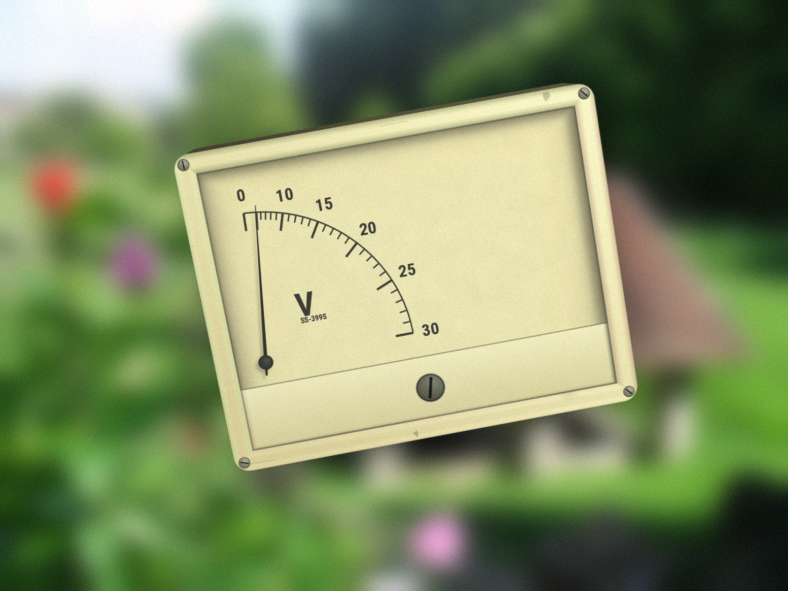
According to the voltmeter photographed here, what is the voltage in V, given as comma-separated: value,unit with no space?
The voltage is 5,V
